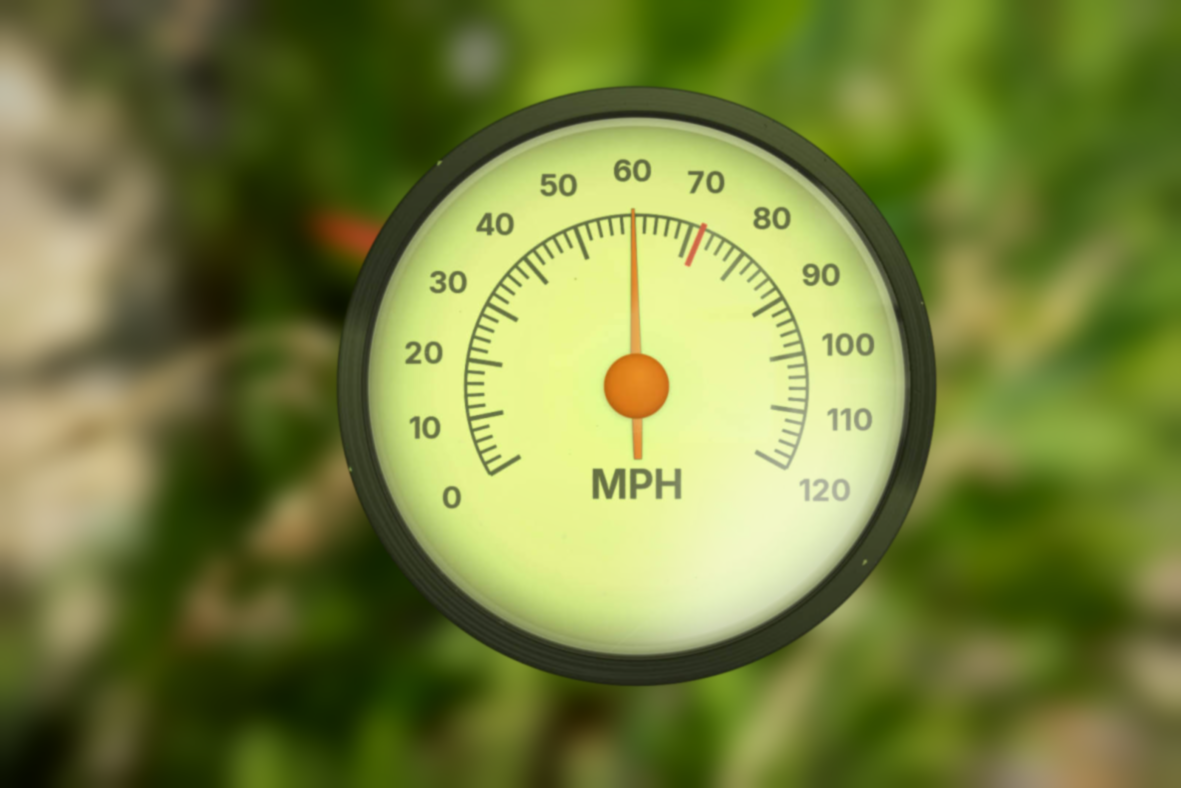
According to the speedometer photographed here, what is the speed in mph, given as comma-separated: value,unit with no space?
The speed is 60,mph
